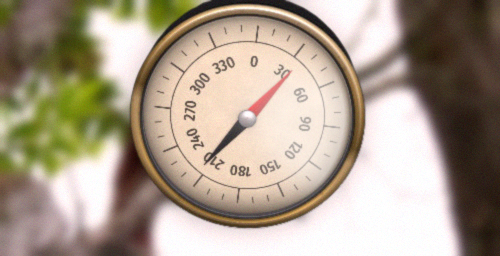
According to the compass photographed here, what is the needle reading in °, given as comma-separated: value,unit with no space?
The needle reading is 35,°
